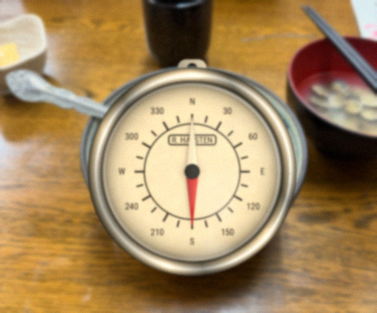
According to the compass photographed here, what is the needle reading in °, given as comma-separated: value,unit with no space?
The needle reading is 180,°
